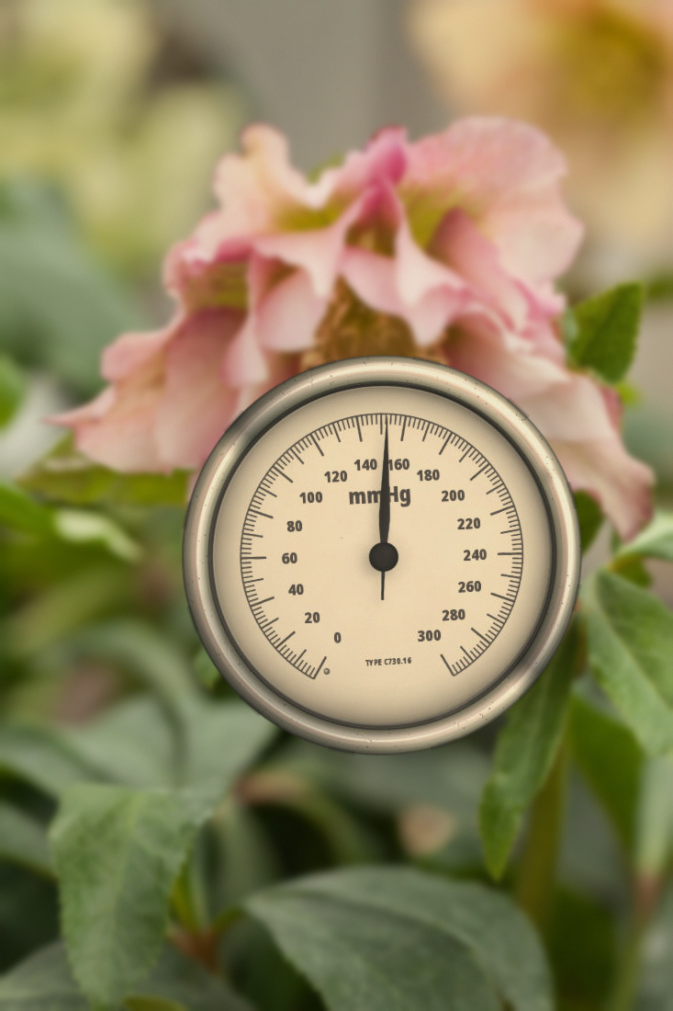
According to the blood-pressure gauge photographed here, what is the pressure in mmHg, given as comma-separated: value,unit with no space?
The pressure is 152,mmHg
